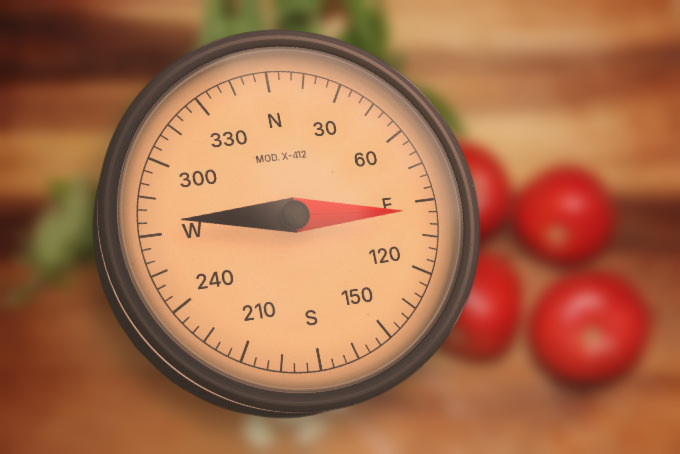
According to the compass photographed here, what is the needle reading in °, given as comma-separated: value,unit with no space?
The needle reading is 95,°
